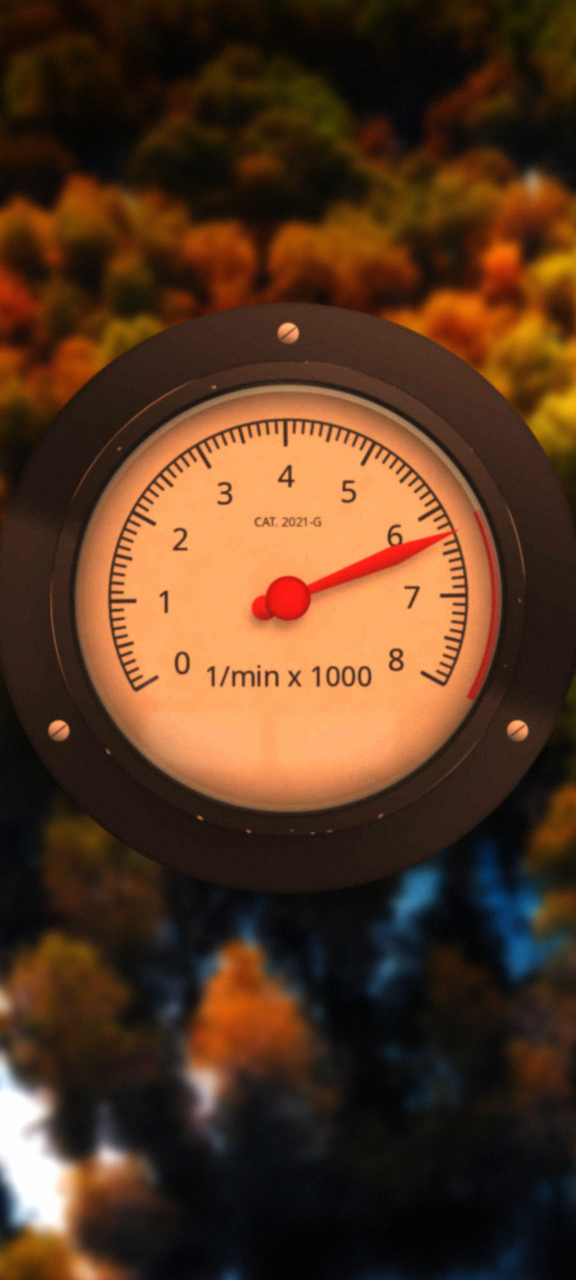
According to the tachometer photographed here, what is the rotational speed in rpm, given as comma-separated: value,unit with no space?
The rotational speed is 6300,rpm
